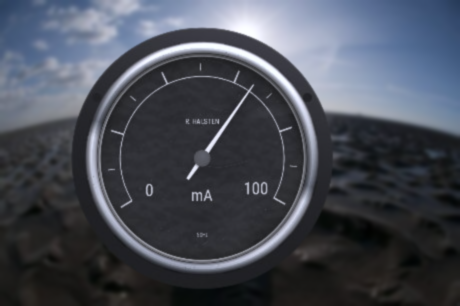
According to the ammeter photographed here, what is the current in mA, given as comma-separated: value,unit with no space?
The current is 65,mA
